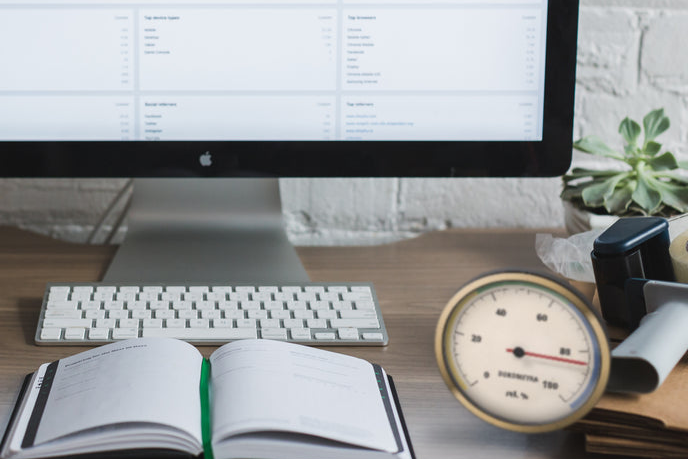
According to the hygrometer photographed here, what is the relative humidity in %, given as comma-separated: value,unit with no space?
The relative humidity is 84,%
